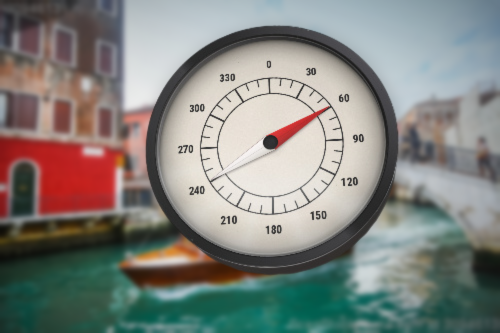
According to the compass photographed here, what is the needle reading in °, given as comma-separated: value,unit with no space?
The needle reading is 60,°
